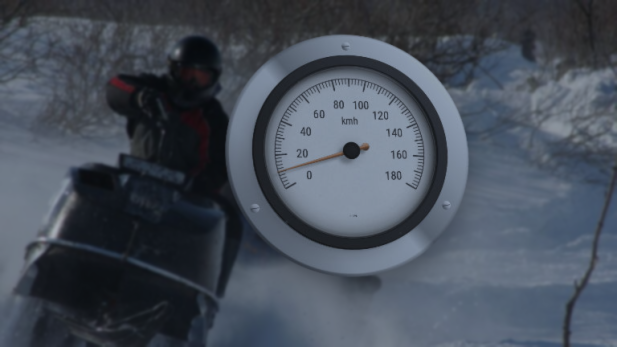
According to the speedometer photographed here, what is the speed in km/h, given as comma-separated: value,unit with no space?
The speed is 10,km/h
